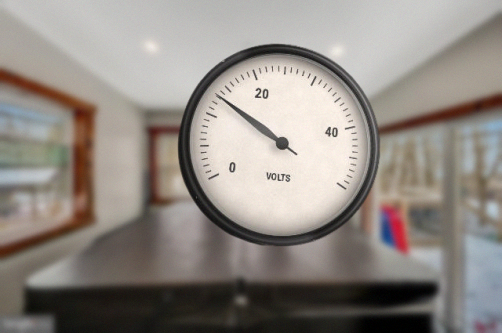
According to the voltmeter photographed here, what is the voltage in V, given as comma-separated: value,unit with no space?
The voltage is 13,V
